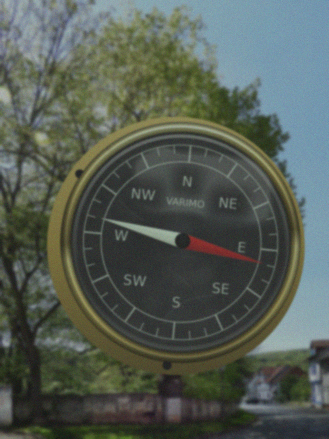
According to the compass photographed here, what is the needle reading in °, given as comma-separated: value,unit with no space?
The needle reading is 100,°
